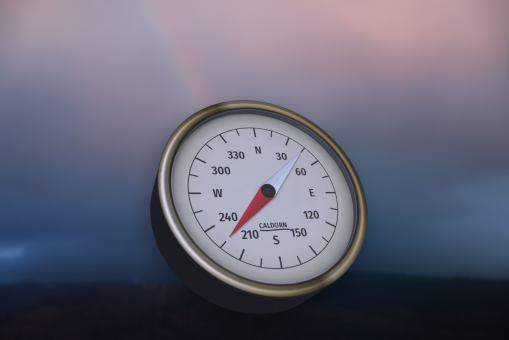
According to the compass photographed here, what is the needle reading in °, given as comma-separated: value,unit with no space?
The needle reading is 225,°
